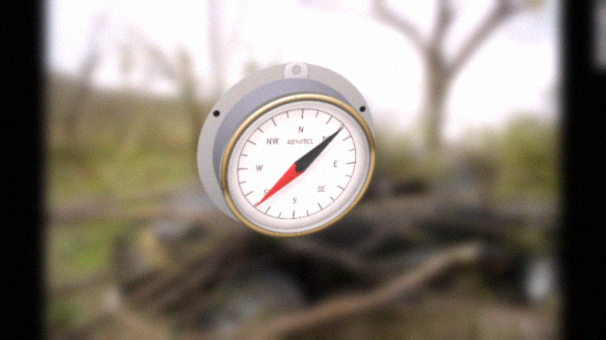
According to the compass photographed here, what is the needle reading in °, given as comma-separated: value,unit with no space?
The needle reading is 225,°
